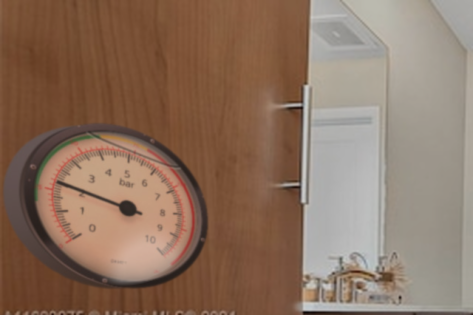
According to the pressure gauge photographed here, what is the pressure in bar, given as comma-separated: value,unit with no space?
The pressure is 2,bar
